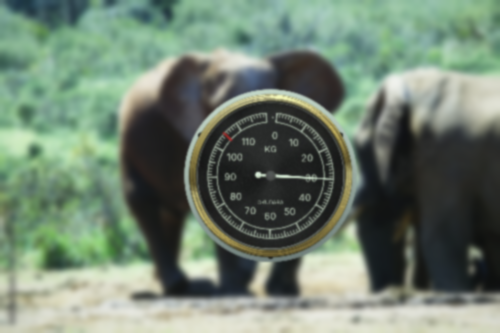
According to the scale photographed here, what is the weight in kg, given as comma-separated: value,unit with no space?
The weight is 30,kg
